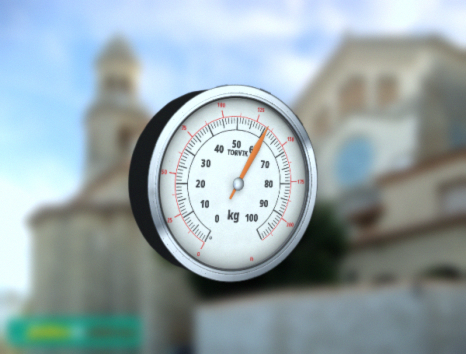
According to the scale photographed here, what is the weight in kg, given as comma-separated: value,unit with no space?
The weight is 60,kg
